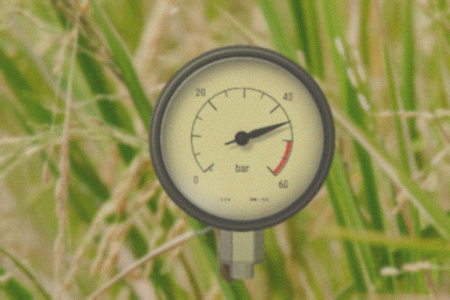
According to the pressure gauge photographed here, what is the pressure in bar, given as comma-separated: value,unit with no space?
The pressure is 45,bar
